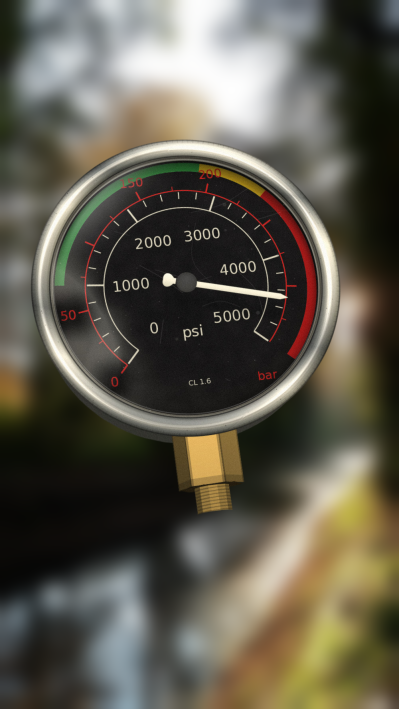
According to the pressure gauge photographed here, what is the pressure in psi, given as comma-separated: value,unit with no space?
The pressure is 4500,psi
